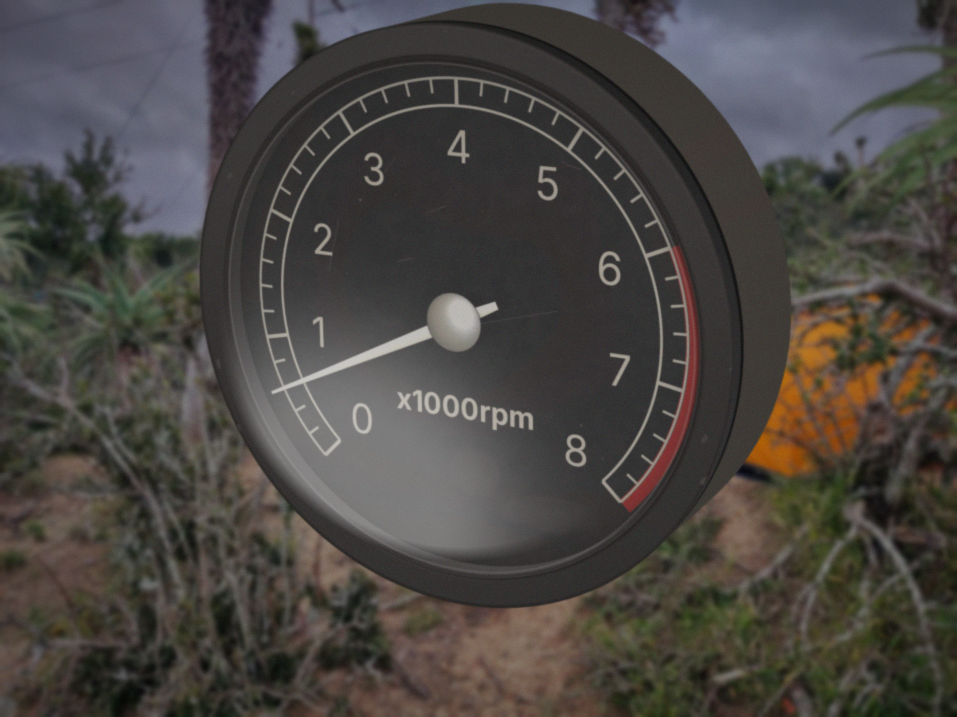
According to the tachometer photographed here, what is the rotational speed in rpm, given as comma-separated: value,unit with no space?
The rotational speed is 600,rpm
